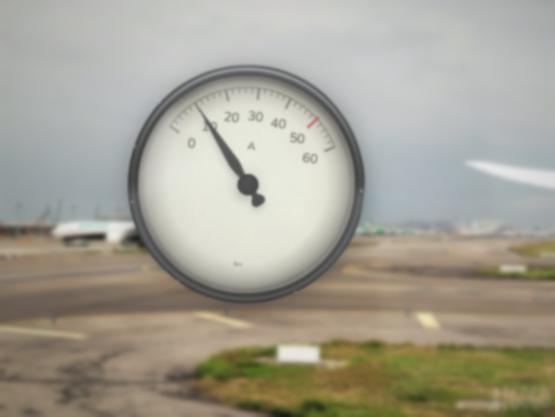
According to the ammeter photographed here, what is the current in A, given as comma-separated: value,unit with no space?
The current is 10,A
